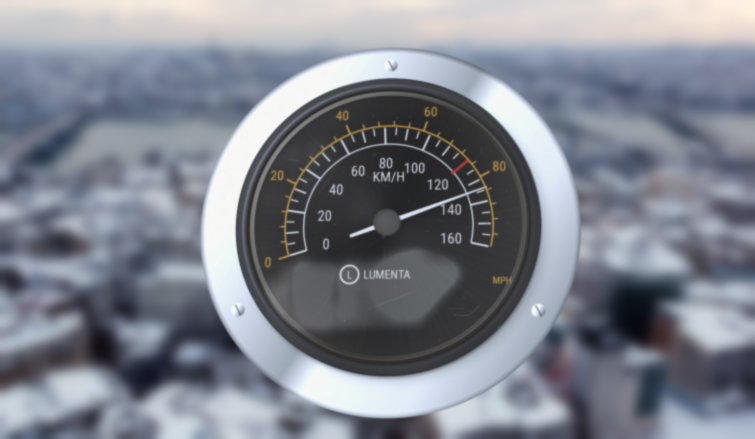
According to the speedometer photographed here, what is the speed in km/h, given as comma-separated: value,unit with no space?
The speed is 135,km/h
